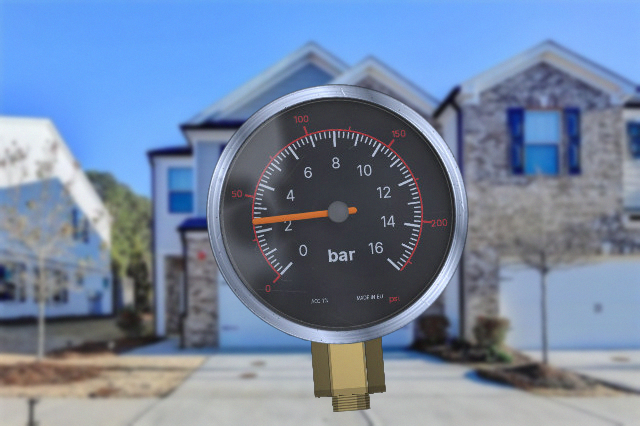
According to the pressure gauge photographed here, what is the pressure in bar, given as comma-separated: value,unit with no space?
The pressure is 2.4,bar
